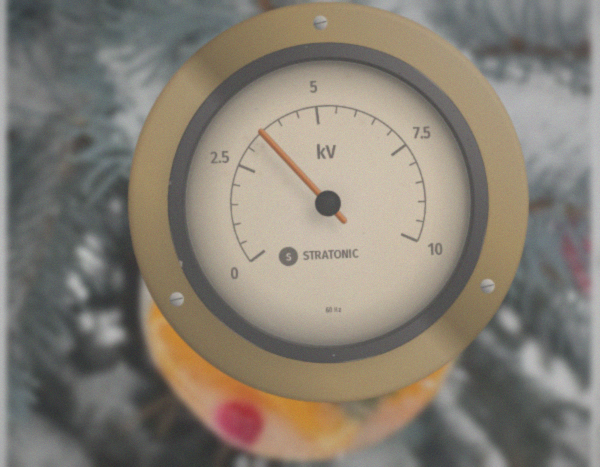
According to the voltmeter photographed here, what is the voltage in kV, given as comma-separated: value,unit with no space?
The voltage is 3.5,kV
